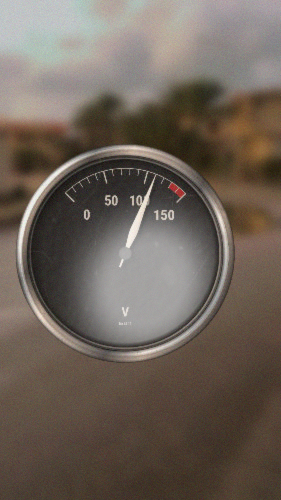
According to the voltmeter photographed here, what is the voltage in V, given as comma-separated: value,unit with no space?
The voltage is 110,V
